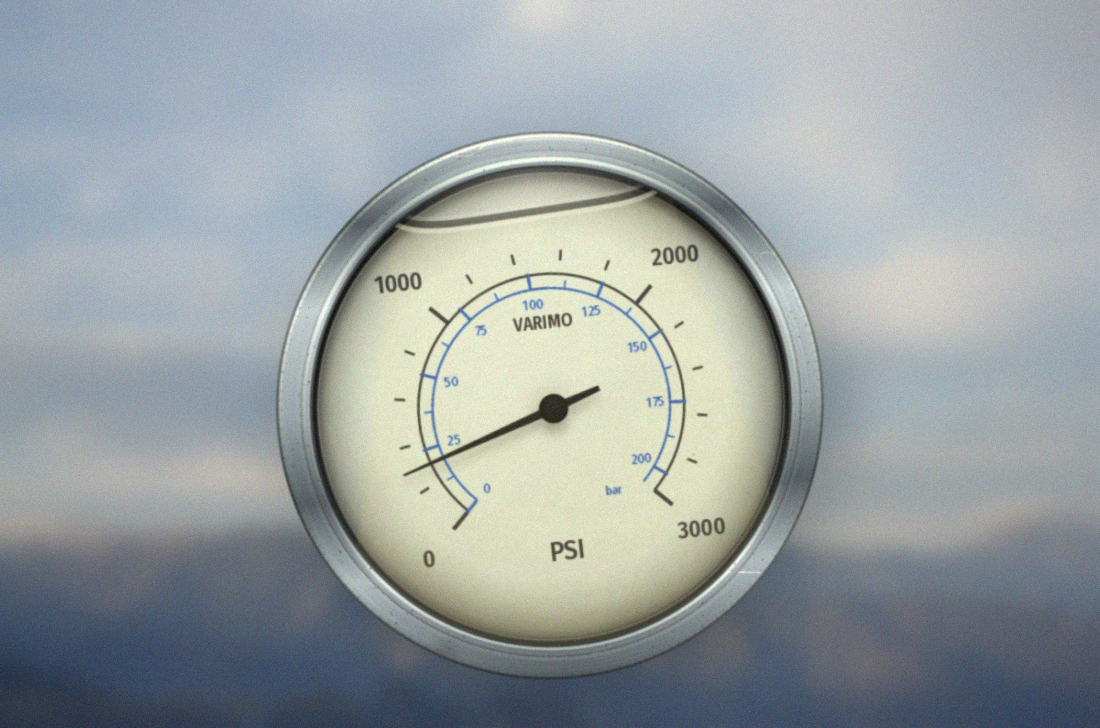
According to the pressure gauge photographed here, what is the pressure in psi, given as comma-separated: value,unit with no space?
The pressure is 300,psi
